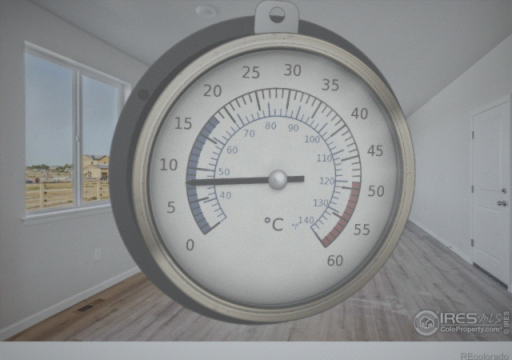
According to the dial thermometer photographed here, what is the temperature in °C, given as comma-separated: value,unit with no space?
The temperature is 8,°C
